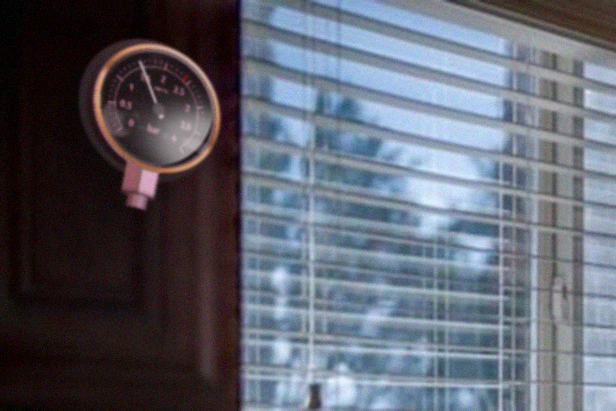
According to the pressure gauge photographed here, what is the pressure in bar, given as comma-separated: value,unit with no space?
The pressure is 1.5,bar
